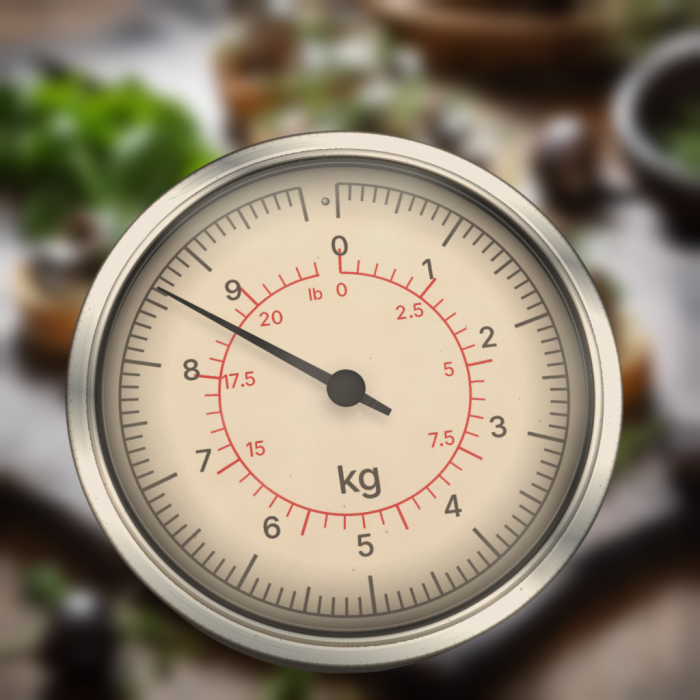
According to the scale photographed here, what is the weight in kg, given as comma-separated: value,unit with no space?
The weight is 8.6,kg
